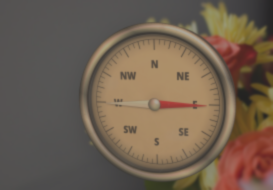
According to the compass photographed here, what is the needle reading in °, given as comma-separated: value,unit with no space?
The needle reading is 90,°
